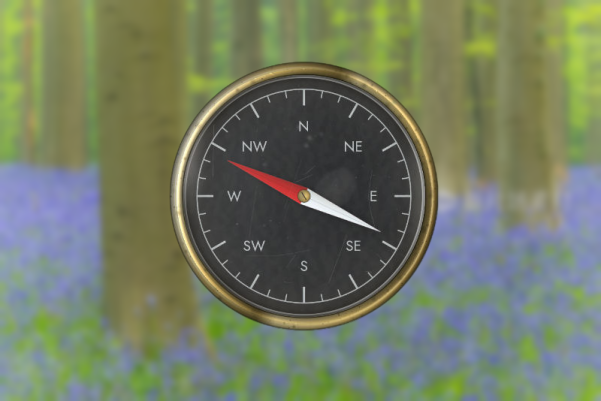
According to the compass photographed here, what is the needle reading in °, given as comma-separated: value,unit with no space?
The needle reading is 295,°
